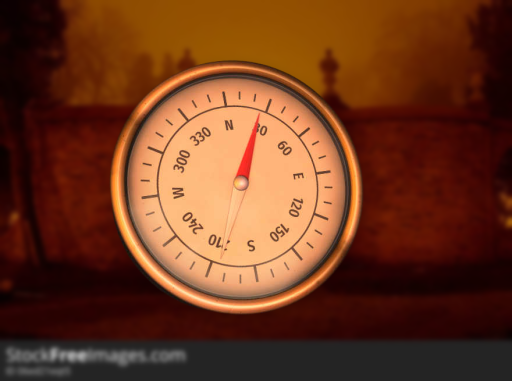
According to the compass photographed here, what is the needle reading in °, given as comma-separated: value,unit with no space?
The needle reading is 25,°
